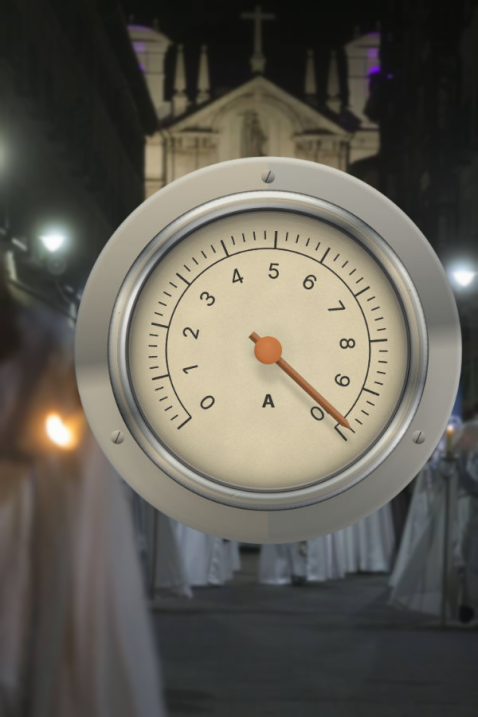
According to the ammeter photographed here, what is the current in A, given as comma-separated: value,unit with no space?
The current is 9.8,A
